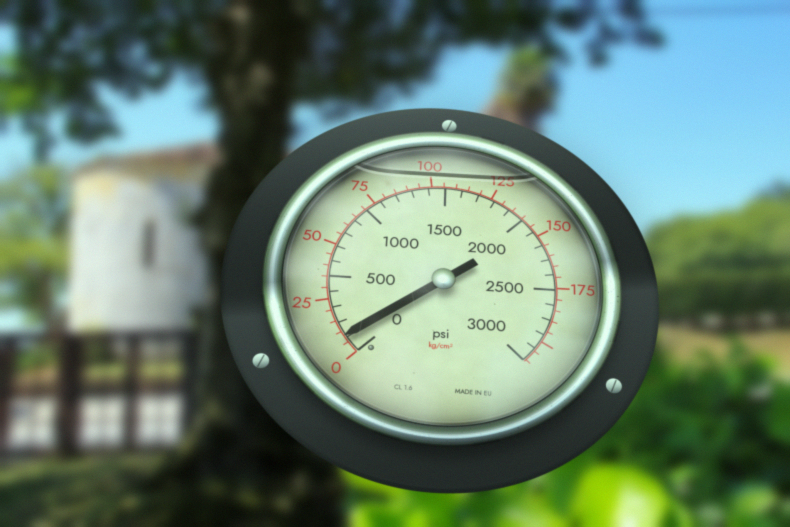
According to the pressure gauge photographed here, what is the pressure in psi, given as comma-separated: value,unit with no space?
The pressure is 100,psi
